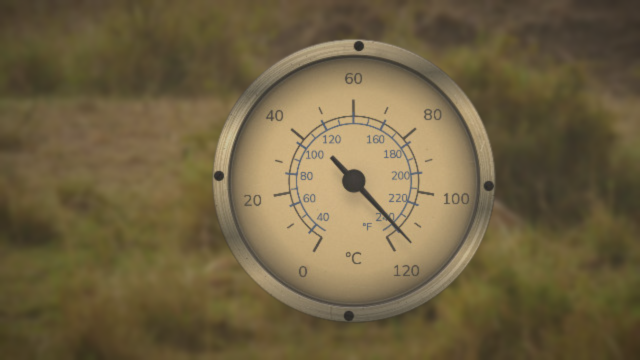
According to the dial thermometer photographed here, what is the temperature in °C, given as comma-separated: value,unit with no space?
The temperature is 115,°C
